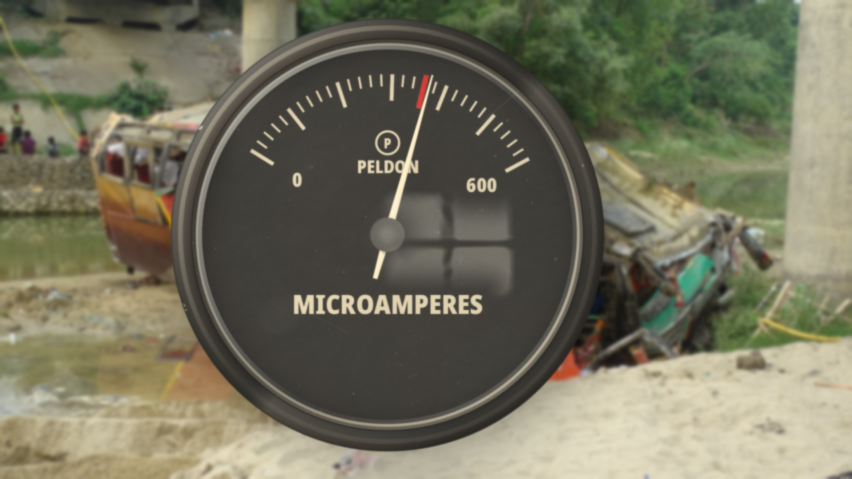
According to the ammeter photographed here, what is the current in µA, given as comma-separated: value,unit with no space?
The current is 370,µA
